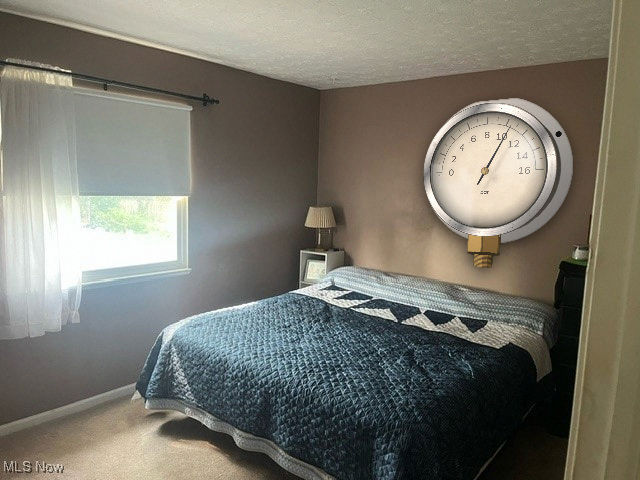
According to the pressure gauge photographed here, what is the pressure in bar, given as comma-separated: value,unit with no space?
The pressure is 10.5,bar
